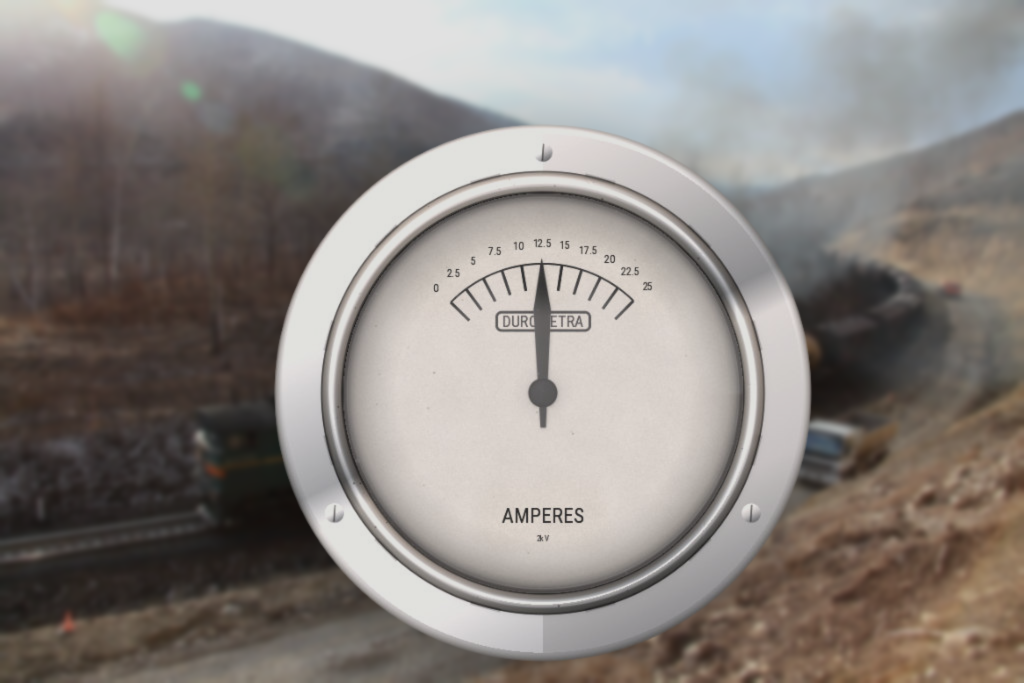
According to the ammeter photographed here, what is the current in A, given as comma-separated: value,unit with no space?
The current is 12.5,A
